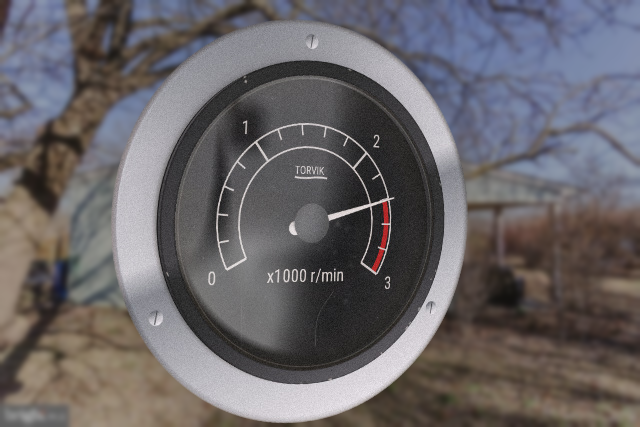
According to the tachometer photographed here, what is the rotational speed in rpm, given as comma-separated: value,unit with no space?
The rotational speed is 2400,rpm
